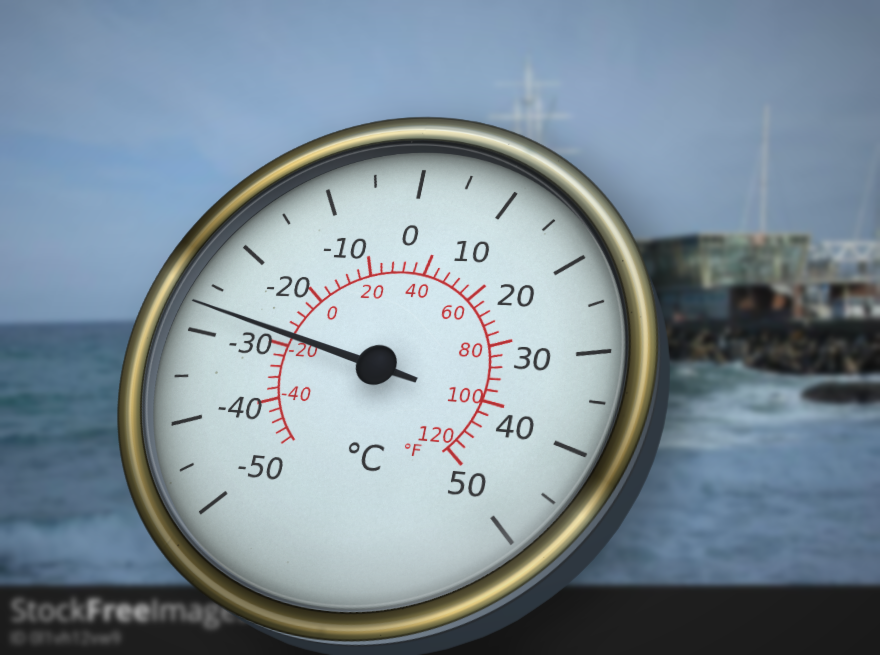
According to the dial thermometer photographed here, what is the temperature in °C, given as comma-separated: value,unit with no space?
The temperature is -27.5,°C
